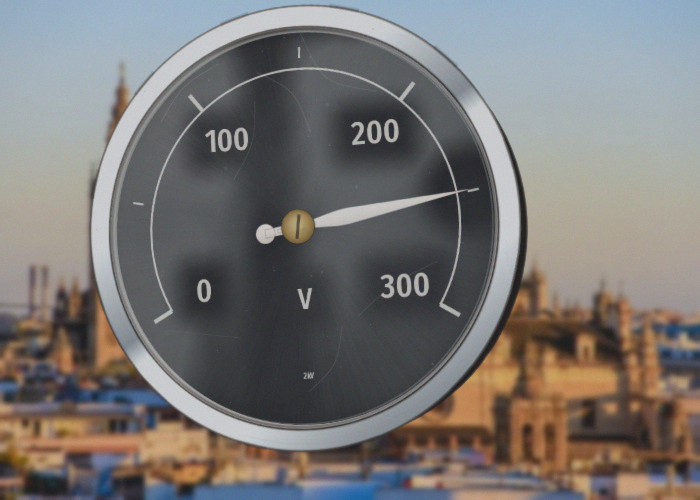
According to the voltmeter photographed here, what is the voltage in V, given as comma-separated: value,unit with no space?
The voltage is 250,V
